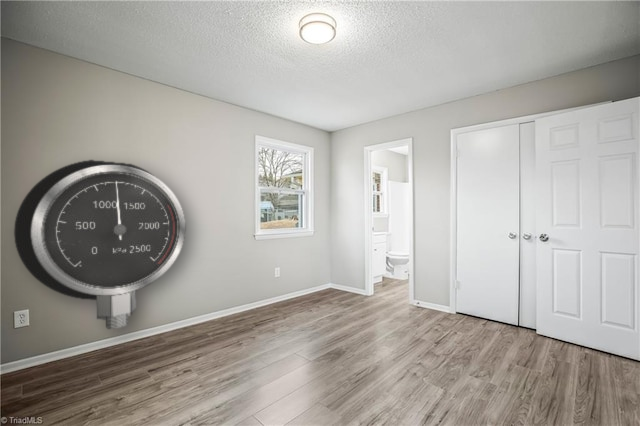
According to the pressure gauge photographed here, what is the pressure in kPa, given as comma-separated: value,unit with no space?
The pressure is 1200,kPa
